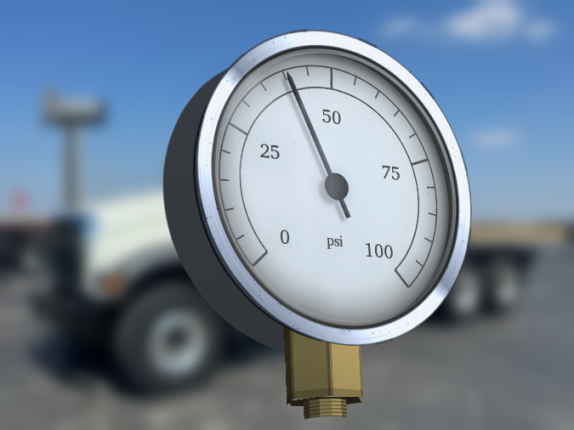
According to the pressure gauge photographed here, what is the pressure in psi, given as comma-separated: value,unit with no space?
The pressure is 40,psi
